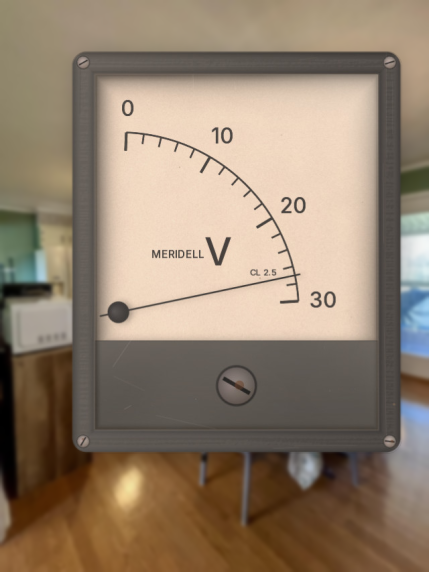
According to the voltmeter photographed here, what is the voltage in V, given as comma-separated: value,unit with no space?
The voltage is 27,V
